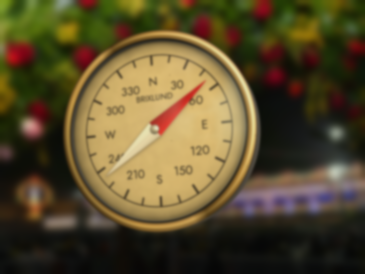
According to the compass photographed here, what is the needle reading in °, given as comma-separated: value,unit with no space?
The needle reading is 52.5,°
